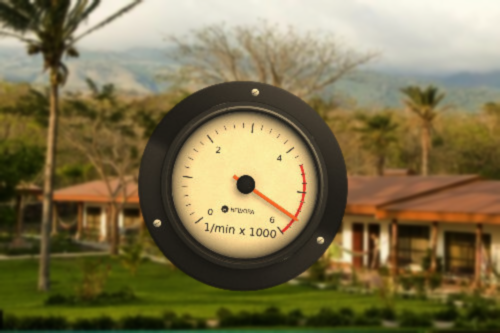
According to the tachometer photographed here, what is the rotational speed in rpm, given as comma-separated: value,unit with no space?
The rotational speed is 5600,rpm
